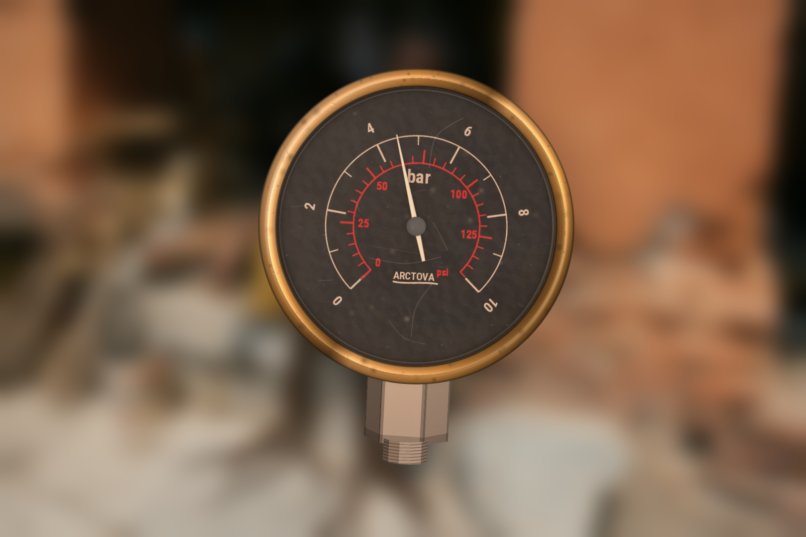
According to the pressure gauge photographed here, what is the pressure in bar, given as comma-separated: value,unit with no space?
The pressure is 4.5,bar
